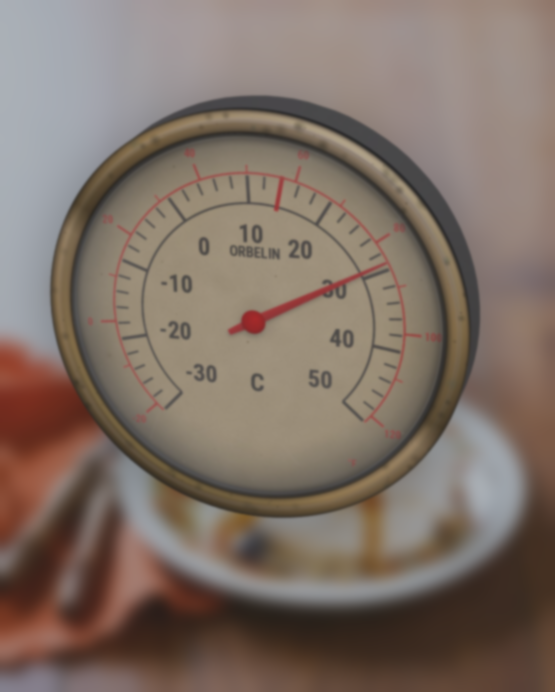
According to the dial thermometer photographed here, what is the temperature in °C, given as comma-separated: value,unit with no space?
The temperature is 29,°C
